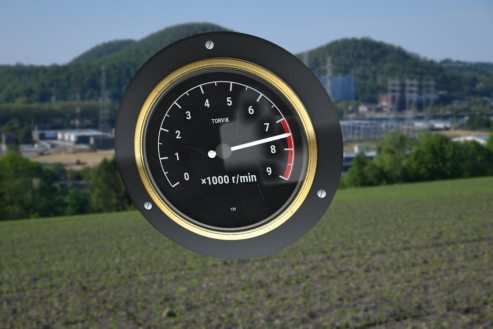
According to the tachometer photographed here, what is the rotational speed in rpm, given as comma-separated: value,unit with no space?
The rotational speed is 7500,rpm
